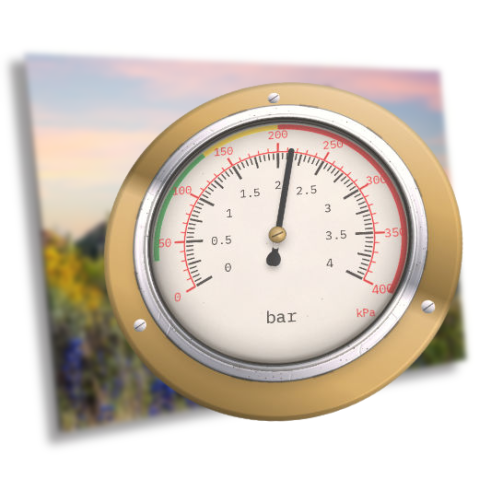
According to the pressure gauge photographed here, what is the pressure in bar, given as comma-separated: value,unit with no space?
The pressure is 2.15,bar
